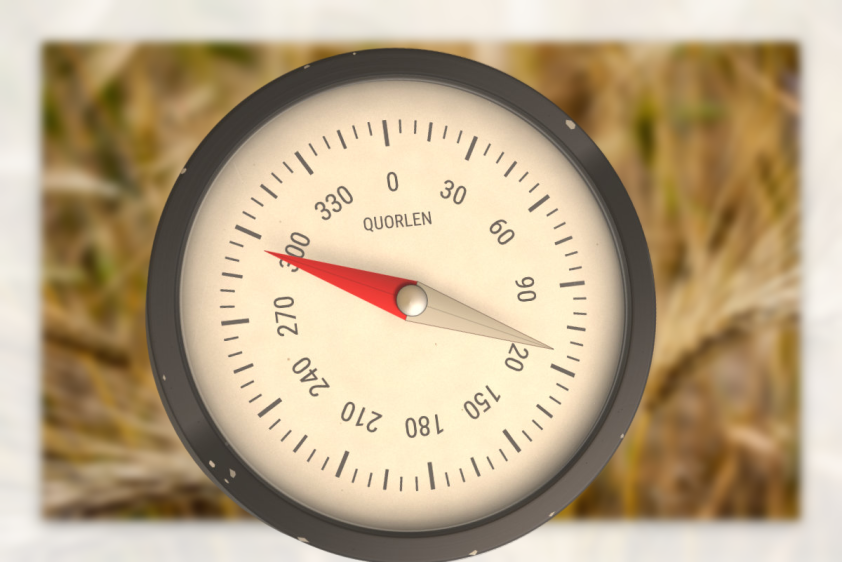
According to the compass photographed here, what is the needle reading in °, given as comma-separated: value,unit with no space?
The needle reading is 295,°
